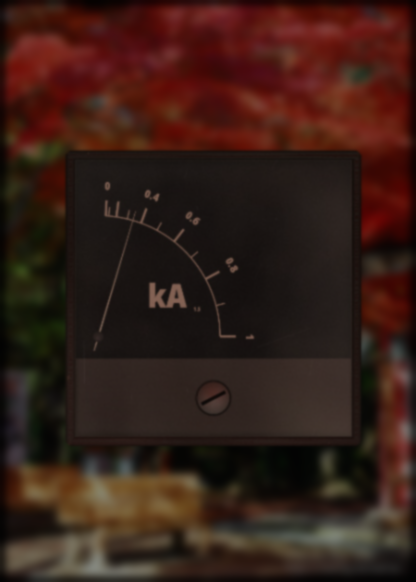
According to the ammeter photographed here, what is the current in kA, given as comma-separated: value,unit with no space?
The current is 0.35,kA
